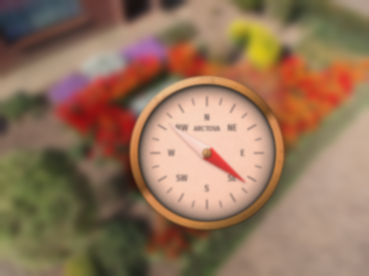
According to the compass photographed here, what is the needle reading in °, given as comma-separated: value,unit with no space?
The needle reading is 127.5,°
